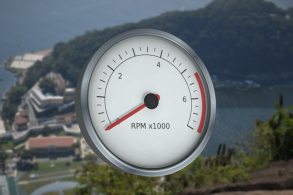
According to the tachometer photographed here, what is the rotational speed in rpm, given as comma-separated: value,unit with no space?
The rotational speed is 0,rpm
